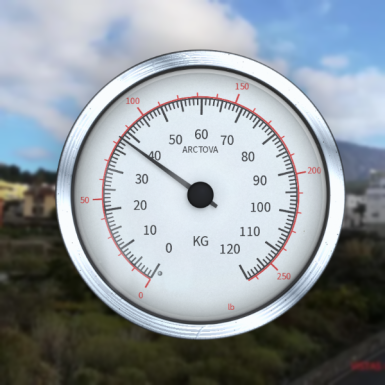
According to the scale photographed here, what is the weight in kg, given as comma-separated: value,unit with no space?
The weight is 38,kg
